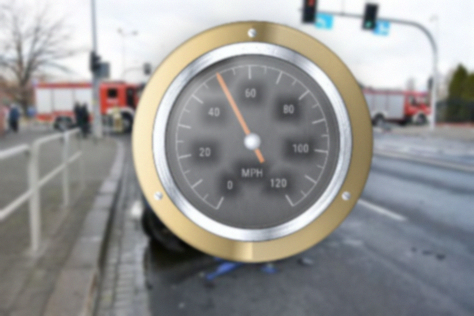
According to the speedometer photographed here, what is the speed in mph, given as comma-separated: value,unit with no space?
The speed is 50,mph
